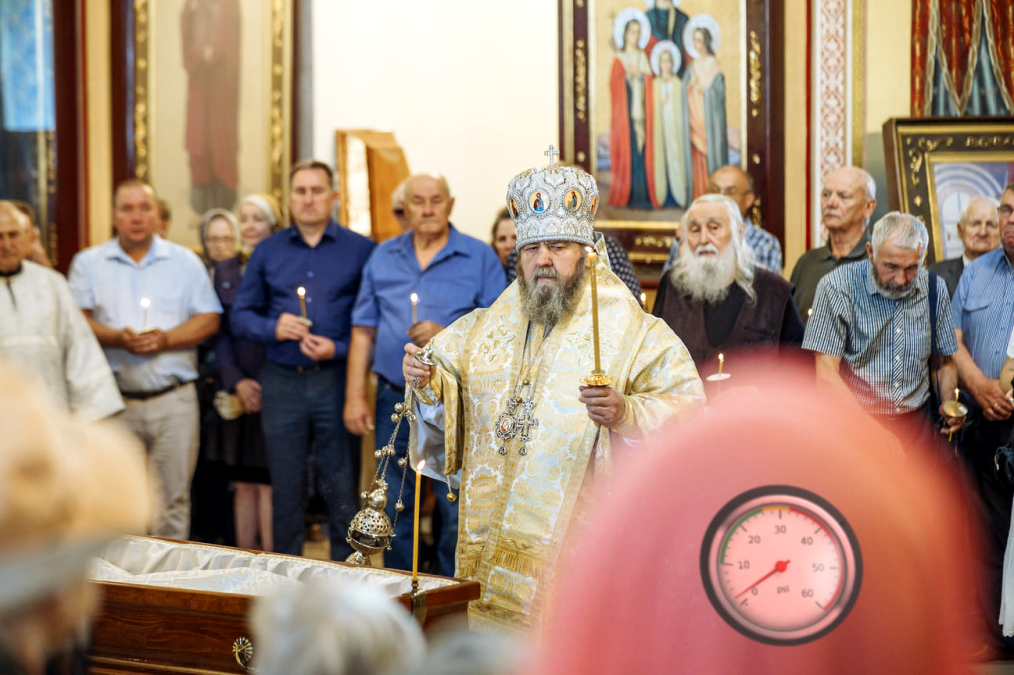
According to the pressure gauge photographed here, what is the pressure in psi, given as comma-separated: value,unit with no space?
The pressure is 2,psi
